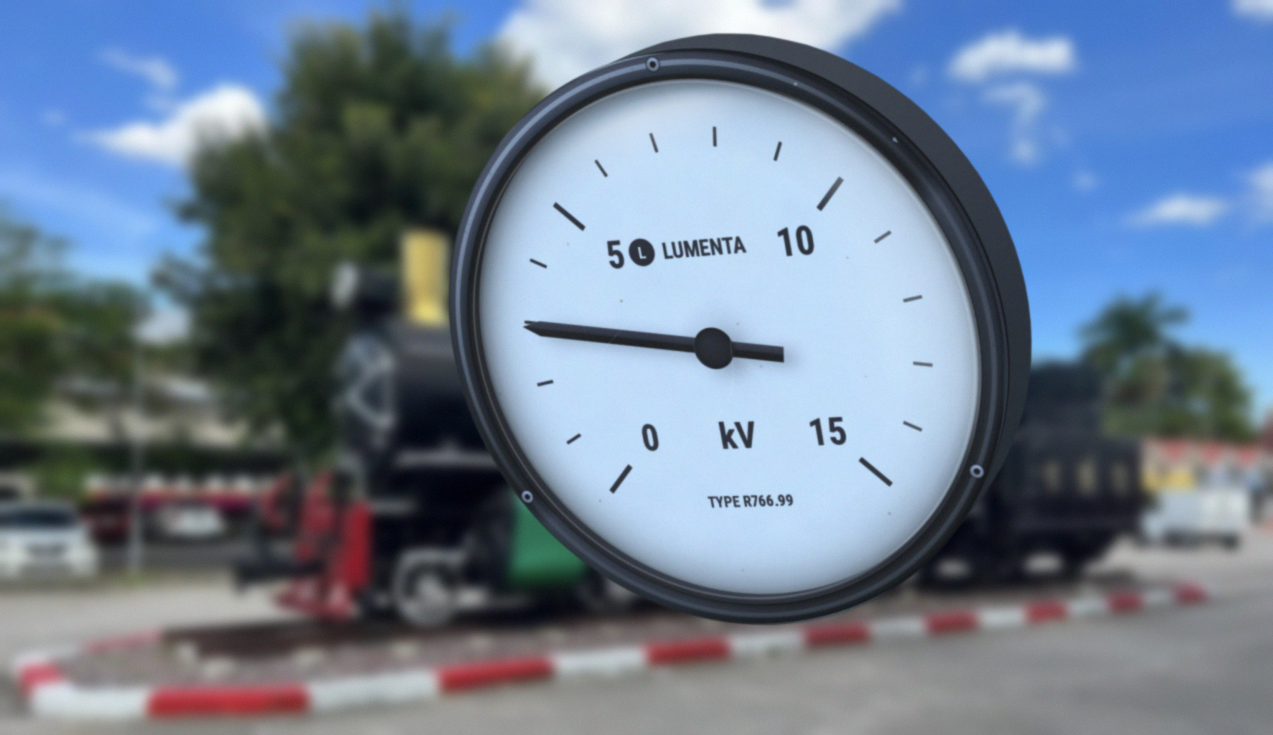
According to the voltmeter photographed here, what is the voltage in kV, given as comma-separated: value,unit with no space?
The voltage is 3,kV
